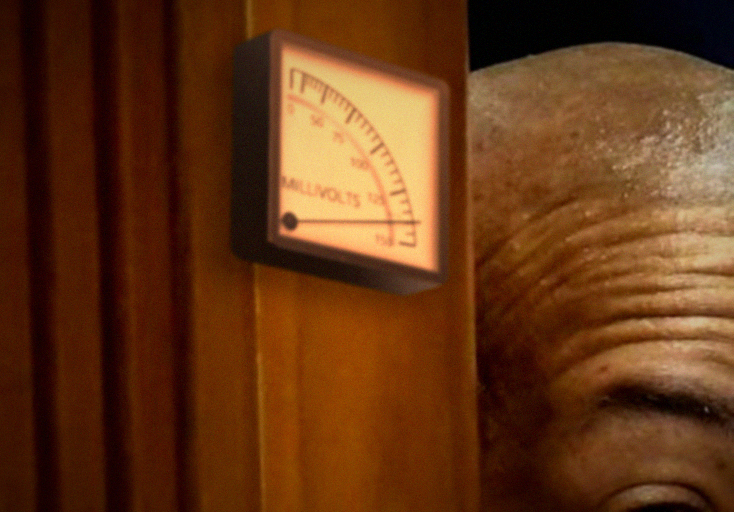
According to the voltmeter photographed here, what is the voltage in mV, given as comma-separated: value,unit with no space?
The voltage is 140,mV
